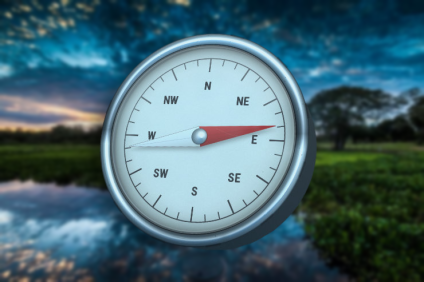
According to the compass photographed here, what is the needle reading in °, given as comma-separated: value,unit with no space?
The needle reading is 80,°
